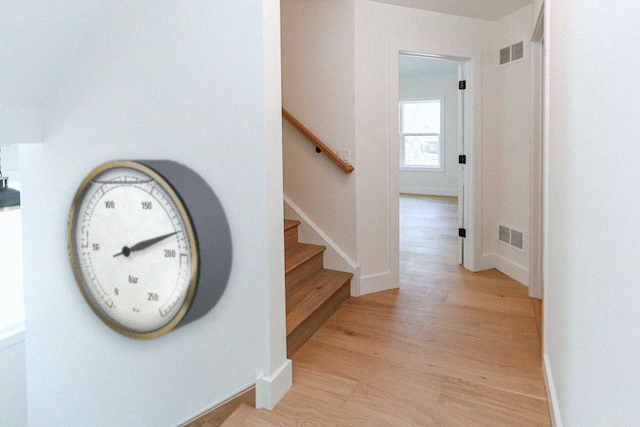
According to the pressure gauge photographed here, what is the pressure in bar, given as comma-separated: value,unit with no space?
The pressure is 185,bar
